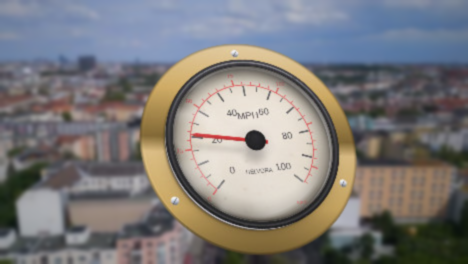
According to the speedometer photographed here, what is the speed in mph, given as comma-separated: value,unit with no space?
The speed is 20,mph
